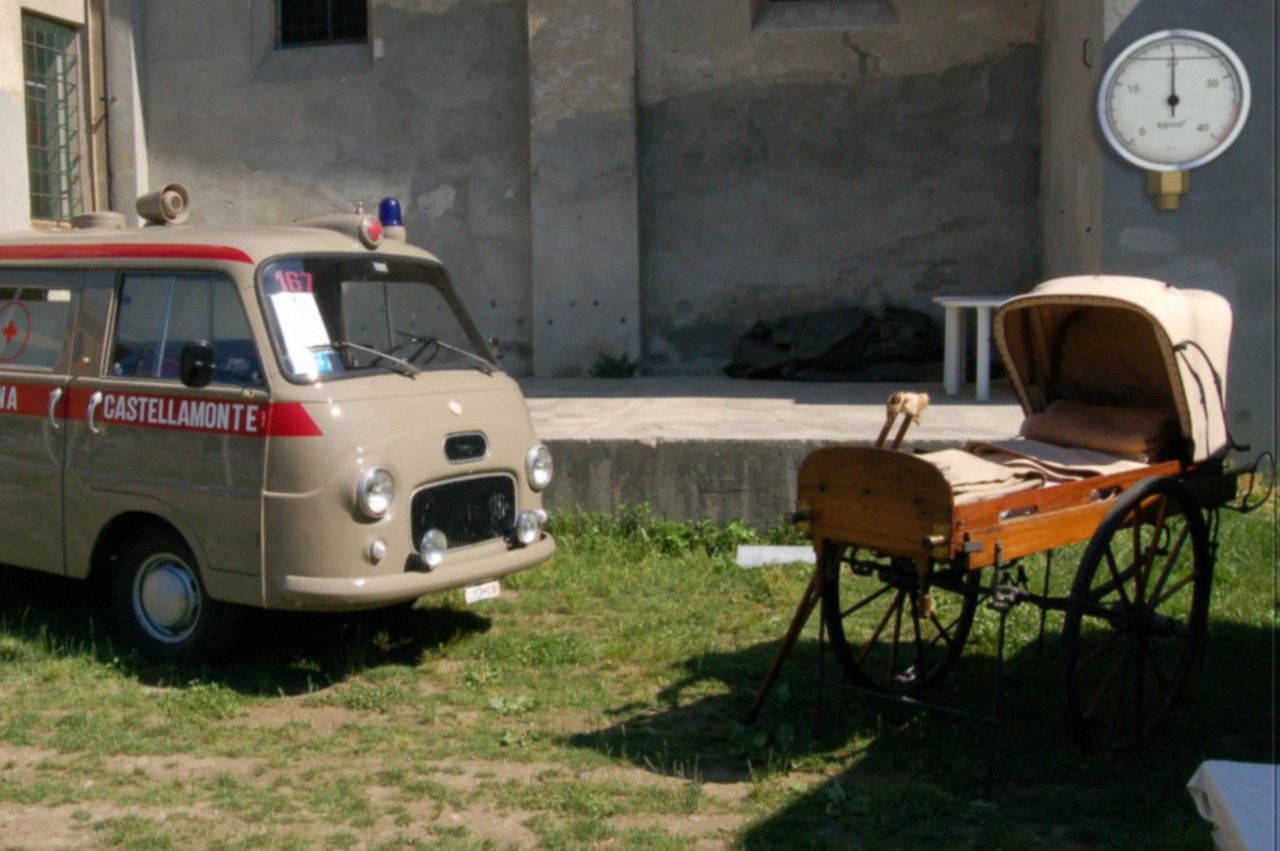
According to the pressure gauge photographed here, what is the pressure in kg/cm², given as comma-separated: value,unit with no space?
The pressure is 20,kg/cm²
